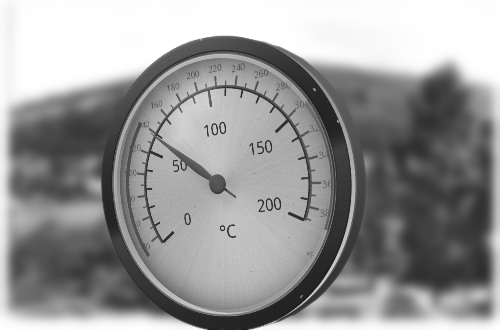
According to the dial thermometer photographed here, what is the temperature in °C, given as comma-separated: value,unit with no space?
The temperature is 60,°C
